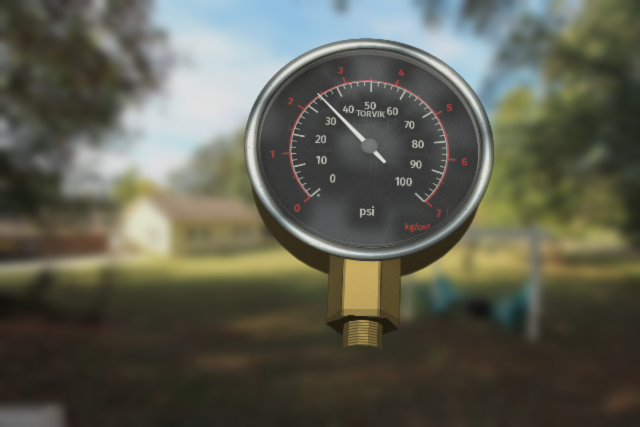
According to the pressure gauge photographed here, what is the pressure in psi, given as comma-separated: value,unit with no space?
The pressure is 34,psi
